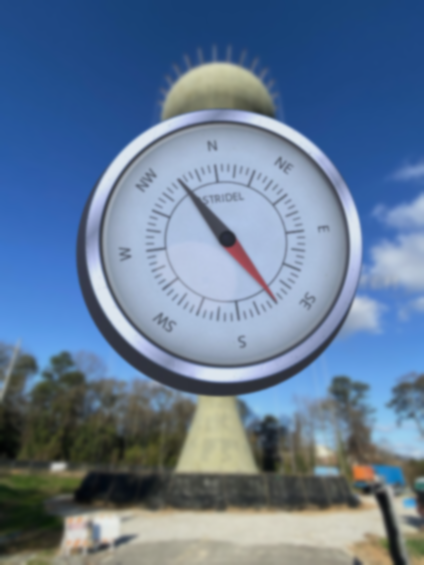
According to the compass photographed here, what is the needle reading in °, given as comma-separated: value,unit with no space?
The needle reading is 150,°
